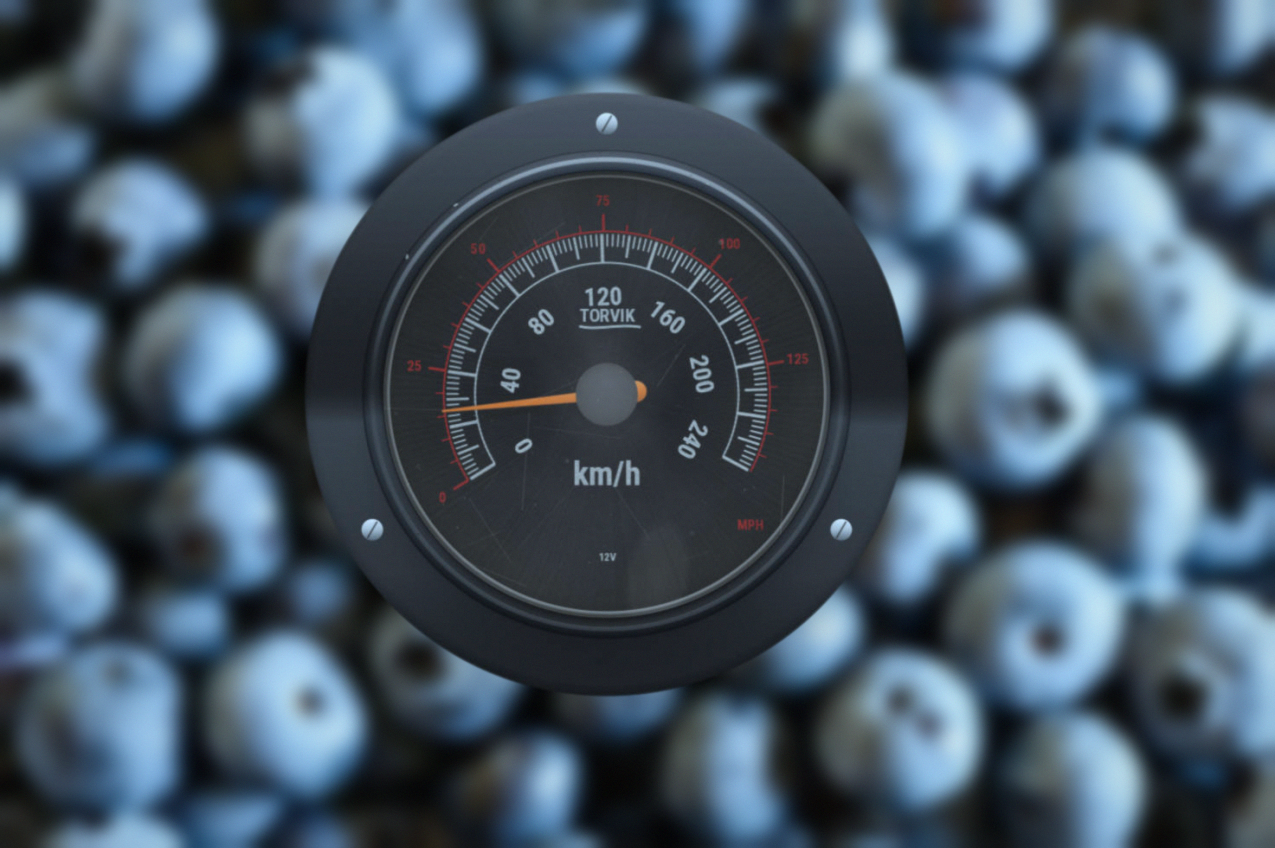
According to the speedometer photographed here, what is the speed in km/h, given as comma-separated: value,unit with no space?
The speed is 26,km/h
